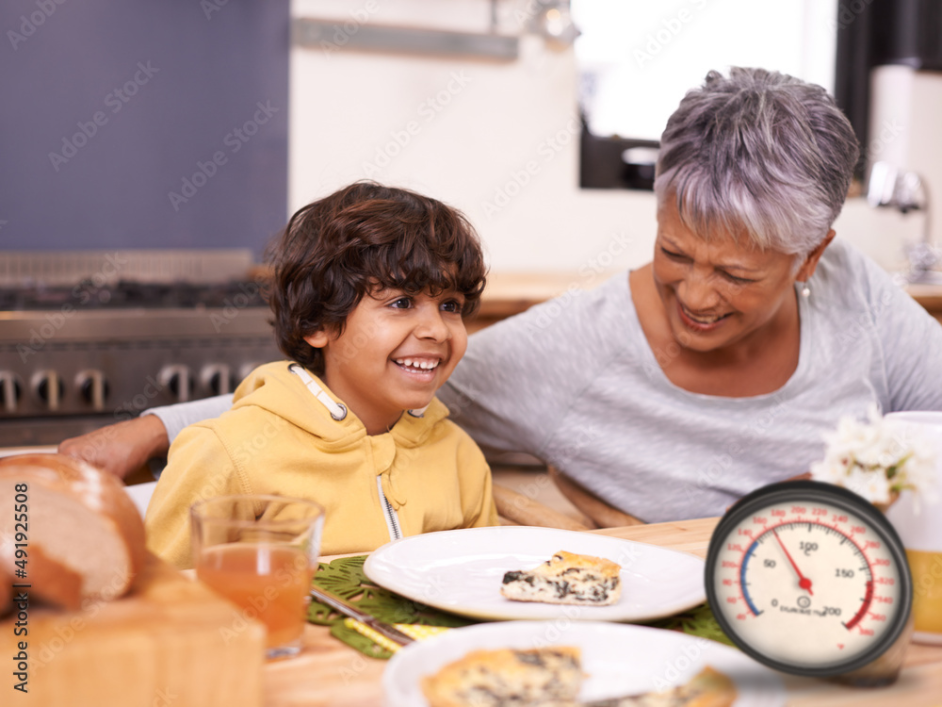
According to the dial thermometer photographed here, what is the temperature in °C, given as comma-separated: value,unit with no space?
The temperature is 75,°C
